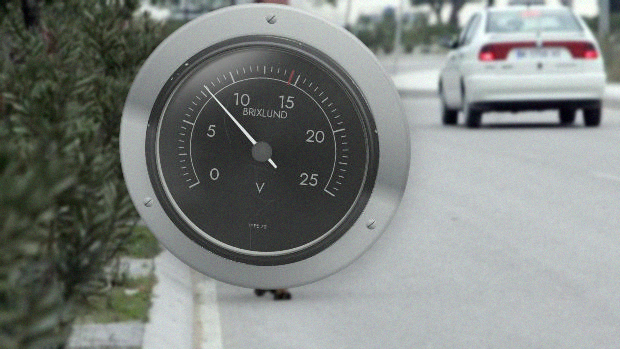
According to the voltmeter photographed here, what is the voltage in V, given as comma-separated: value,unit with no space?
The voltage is 8,V
